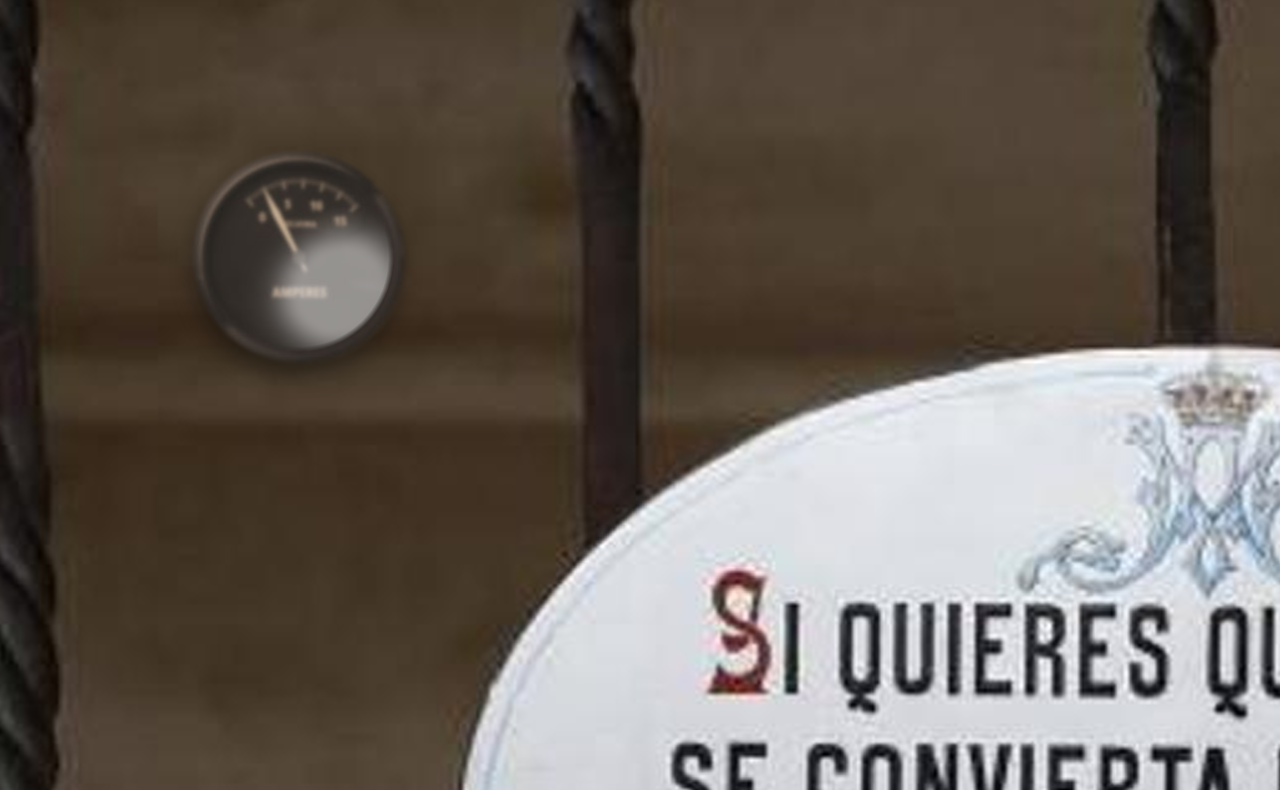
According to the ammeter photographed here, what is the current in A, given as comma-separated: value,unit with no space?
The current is 2.5,A
